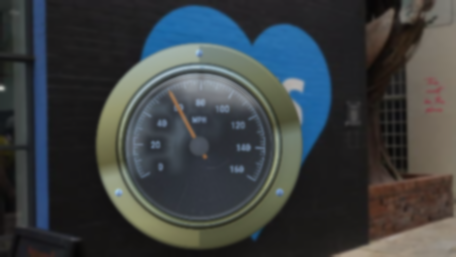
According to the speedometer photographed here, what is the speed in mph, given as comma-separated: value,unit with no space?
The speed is 60,mph
